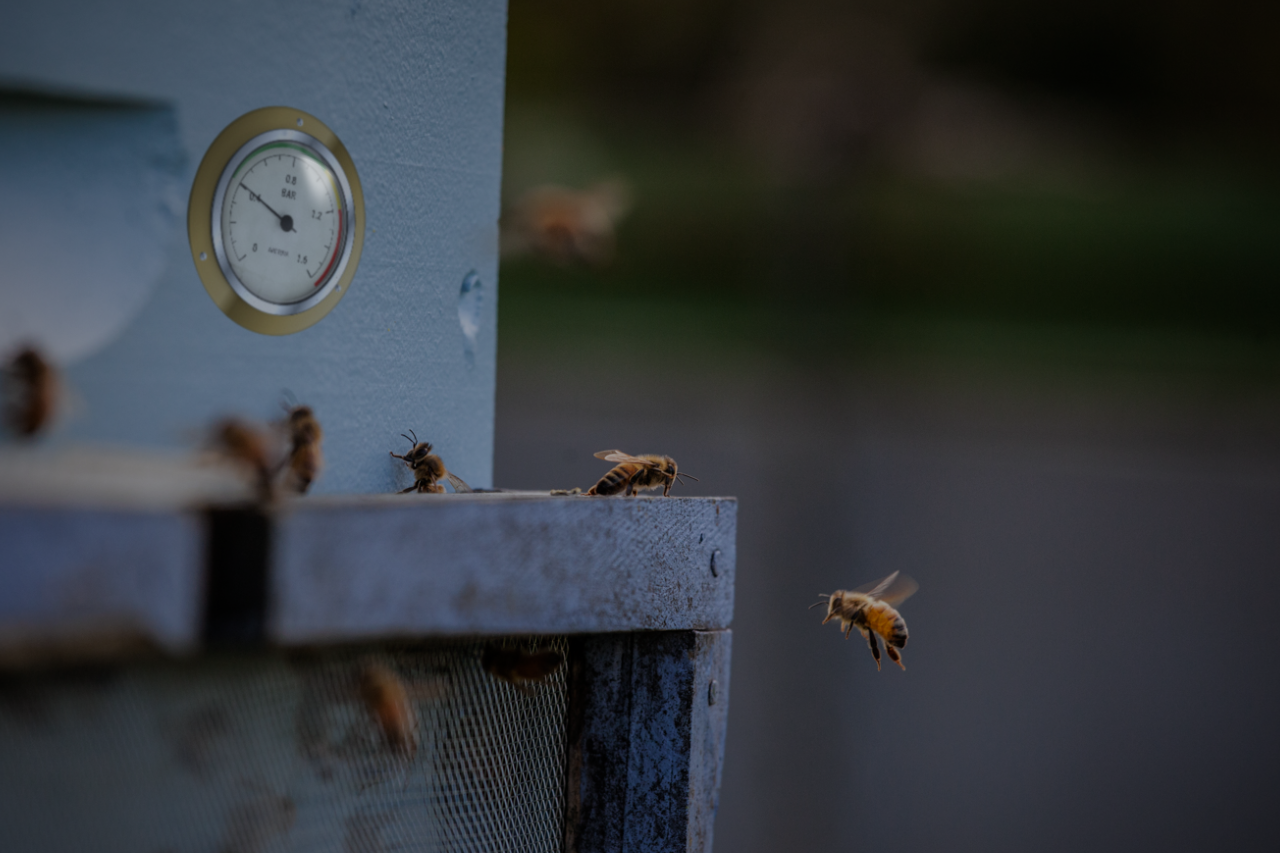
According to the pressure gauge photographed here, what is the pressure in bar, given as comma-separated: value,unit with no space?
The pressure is 0.4,bar
